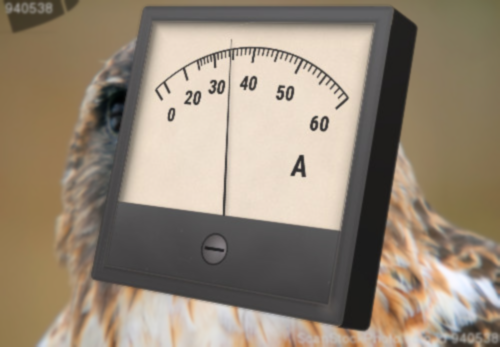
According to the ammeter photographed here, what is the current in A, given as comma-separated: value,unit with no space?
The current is 35,A
